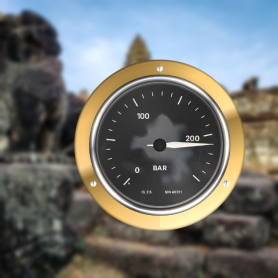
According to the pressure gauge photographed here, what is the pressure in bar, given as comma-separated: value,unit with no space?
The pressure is 210,bar
